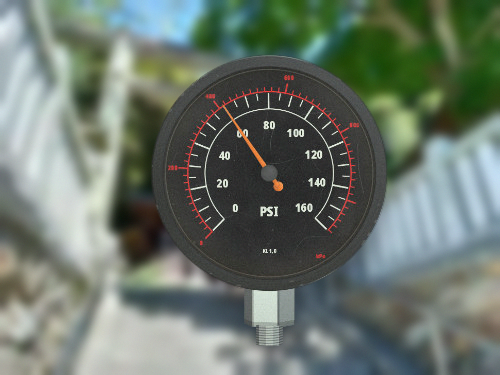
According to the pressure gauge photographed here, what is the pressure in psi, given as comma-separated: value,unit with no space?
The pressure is 60,psi
